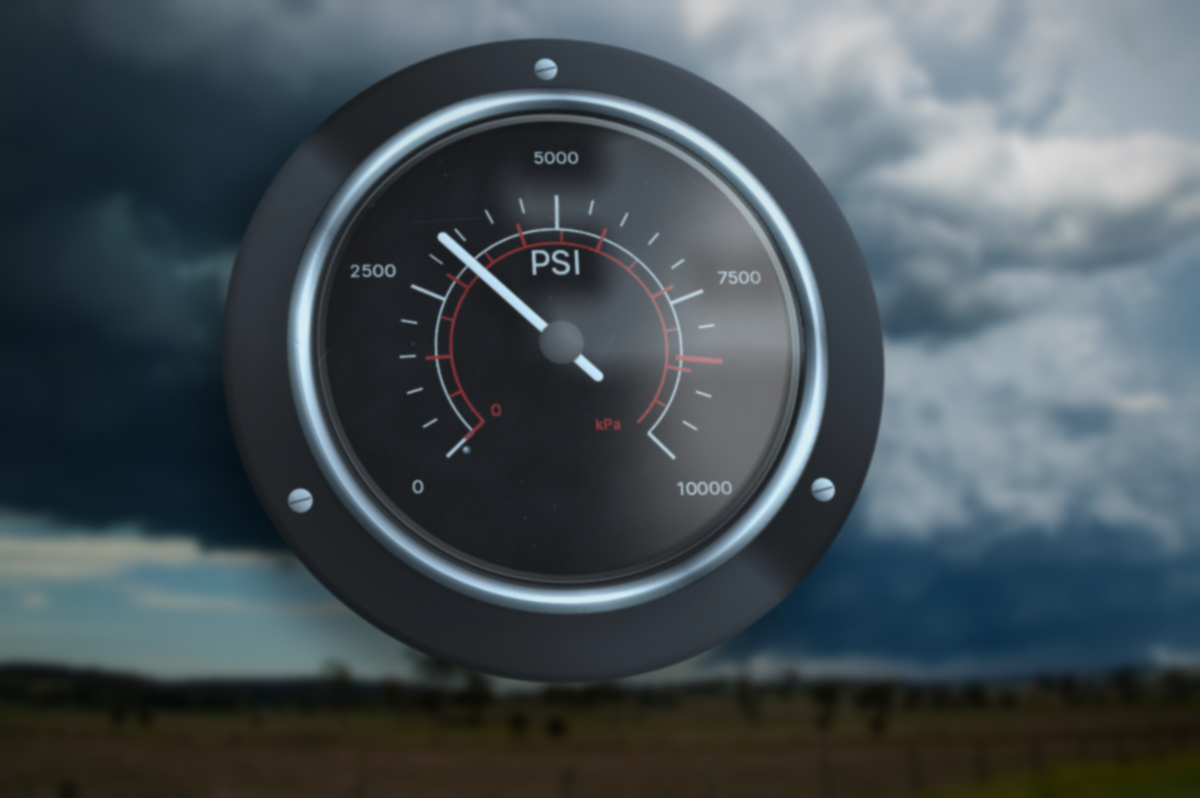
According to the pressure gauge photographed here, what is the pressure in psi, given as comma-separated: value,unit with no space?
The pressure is 3250,psi
